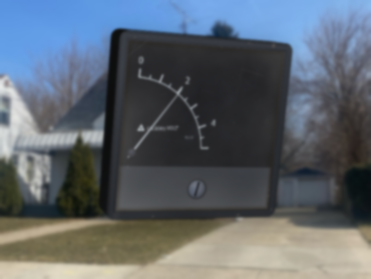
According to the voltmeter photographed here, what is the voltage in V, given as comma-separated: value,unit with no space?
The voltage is 2,V
